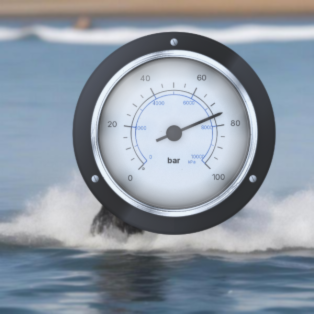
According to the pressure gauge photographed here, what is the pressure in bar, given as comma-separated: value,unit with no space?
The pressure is 75,bar
